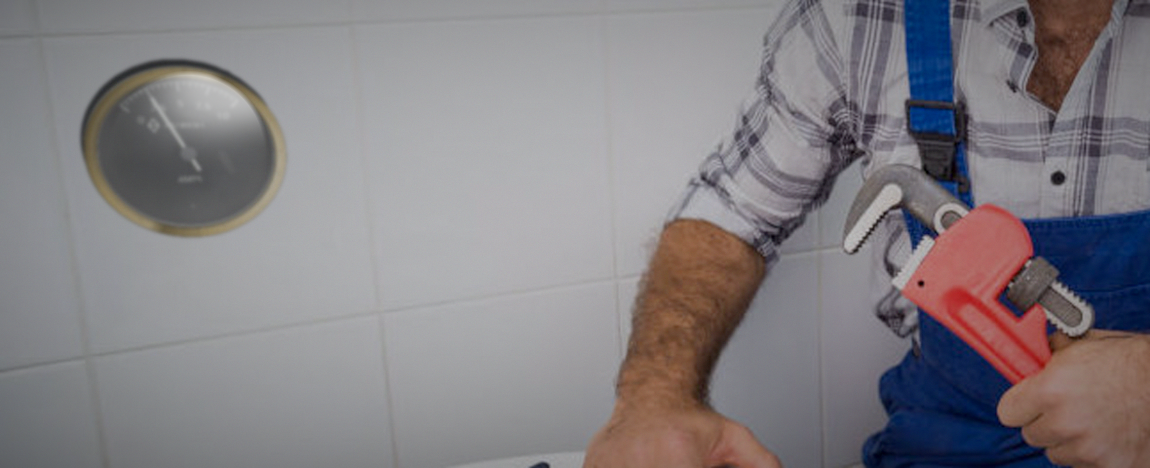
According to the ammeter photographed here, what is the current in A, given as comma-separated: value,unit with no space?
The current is 2.5,A
